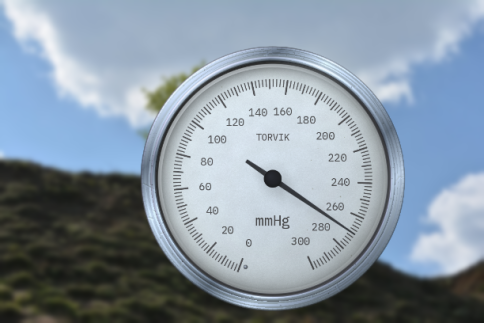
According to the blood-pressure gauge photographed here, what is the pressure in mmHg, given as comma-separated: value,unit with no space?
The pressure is 270,mmHg
